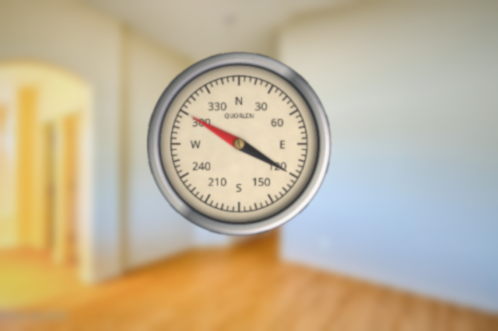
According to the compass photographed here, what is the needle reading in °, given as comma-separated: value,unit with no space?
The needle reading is 300,°
